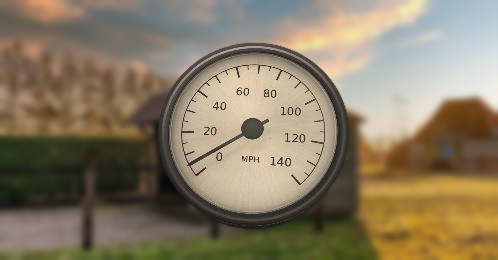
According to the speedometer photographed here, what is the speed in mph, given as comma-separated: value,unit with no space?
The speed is 5,mph
